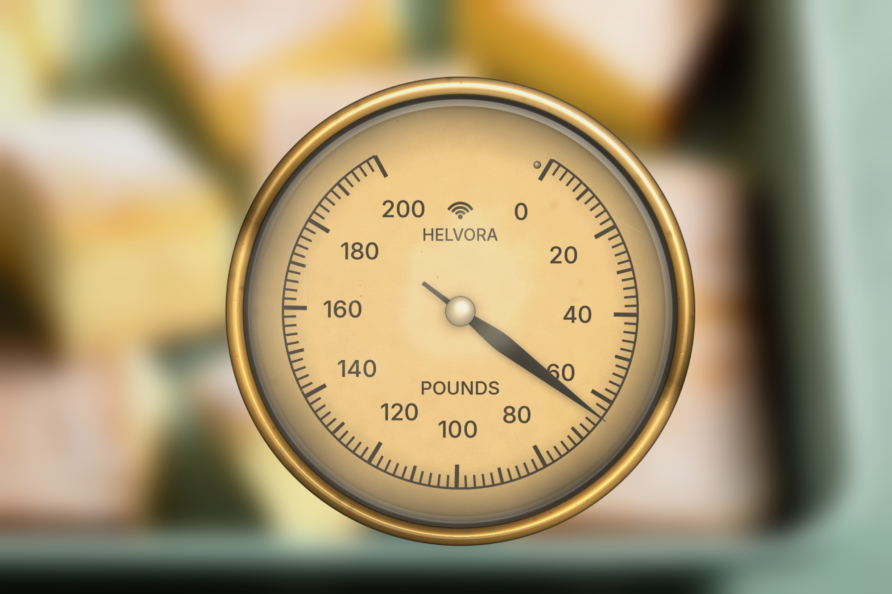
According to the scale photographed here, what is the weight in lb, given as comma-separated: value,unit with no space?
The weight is 64,lb
